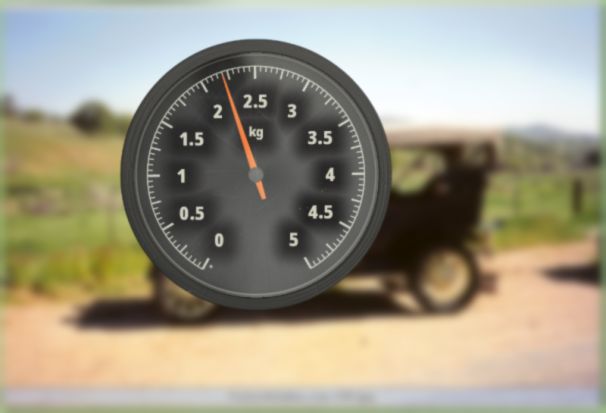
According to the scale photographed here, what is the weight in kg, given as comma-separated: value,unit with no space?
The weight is 2.2,kg
